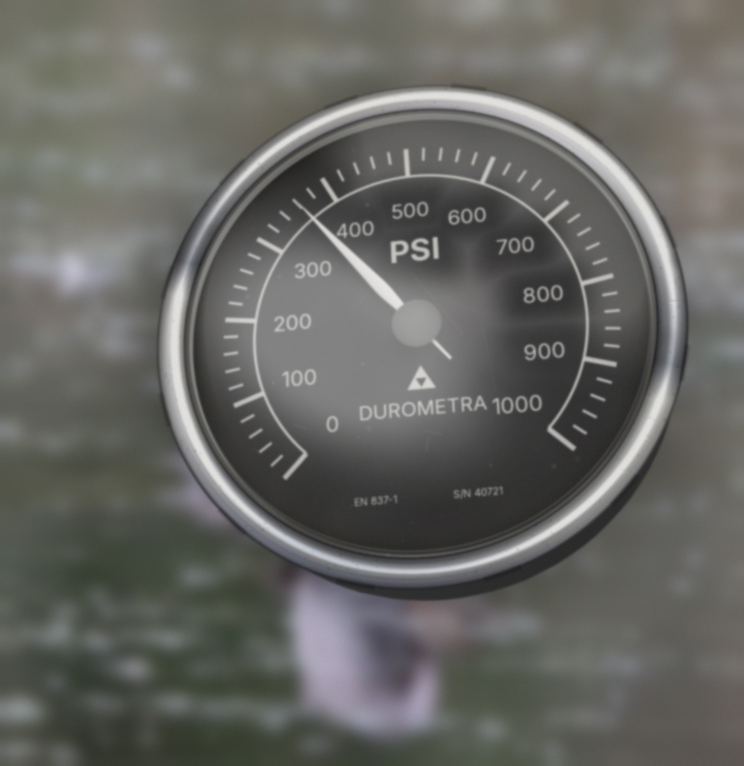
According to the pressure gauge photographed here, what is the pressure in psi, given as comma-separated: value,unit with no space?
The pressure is 360,psi
